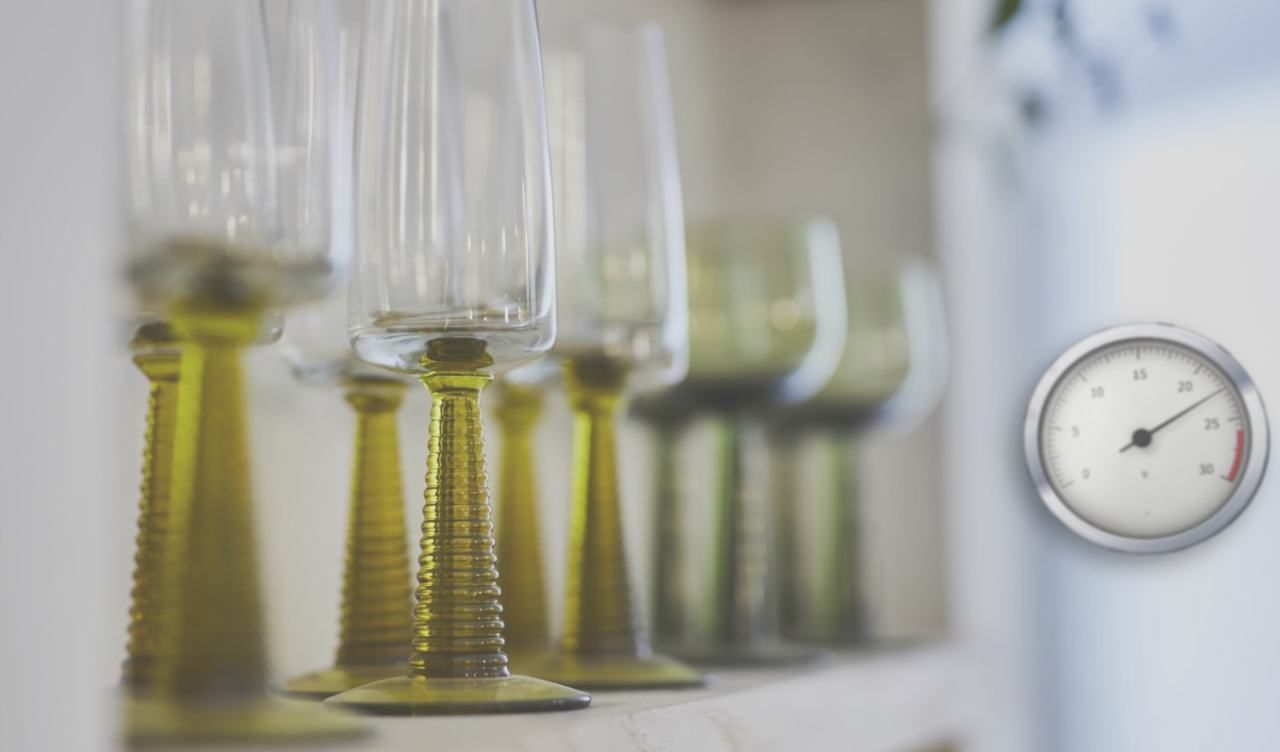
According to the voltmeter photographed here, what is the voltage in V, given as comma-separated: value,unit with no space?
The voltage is 22.5,V
